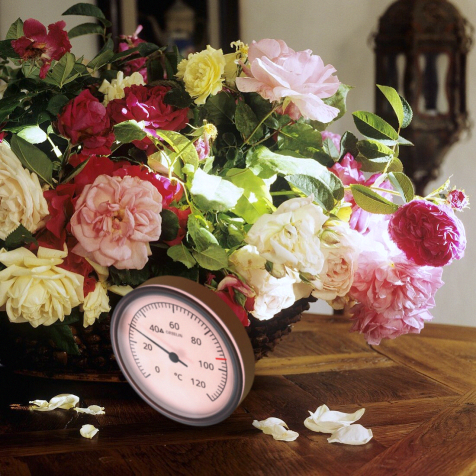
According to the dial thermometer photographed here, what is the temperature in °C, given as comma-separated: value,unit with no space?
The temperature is 30,°C
